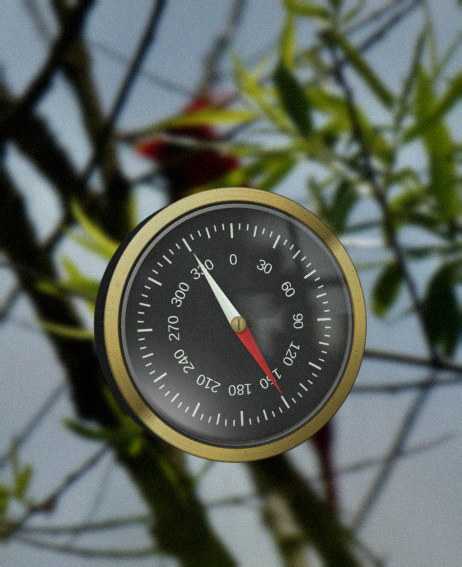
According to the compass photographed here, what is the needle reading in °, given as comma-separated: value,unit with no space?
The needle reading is 150,°
